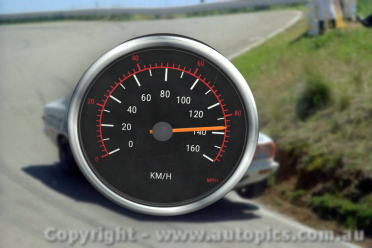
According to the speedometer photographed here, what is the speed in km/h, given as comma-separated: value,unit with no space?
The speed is 135,km/h
